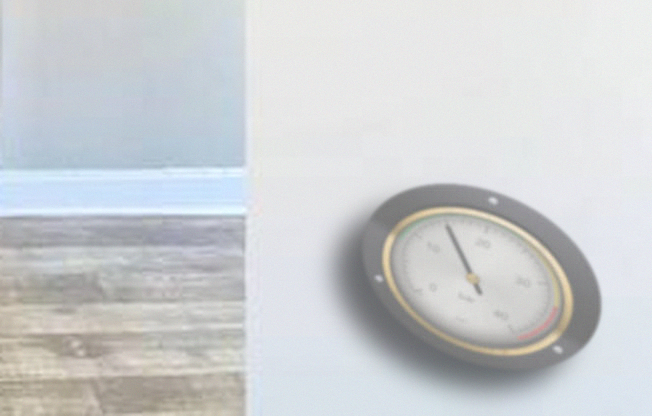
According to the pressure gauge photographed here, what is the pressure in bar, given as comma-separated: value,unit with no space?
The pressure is 15,bar
